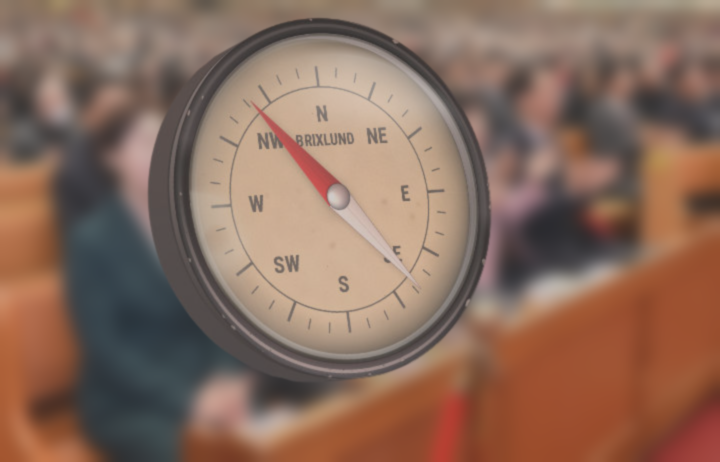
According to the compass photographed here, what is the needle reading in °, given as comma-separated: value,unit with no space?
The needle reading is 320,°
